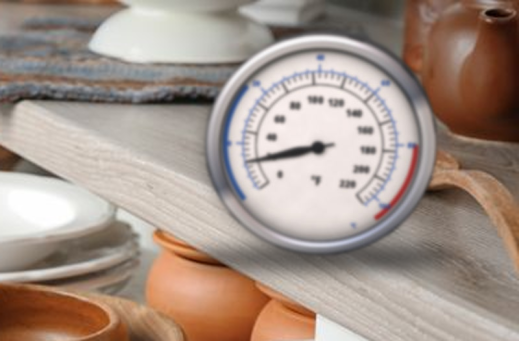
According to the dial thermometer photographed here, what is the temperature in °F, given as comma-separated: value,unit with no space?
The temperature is 20,°F
